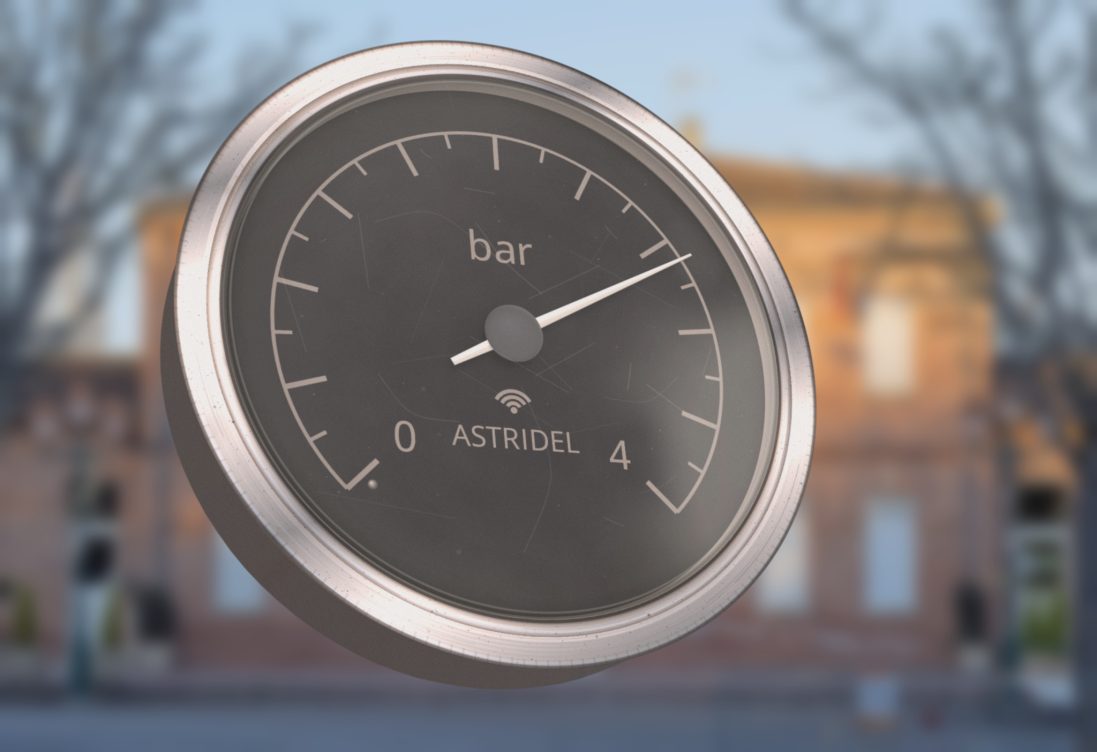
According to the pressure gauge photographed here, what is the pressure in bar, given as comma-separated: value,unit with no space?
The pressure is 2.9,bar
